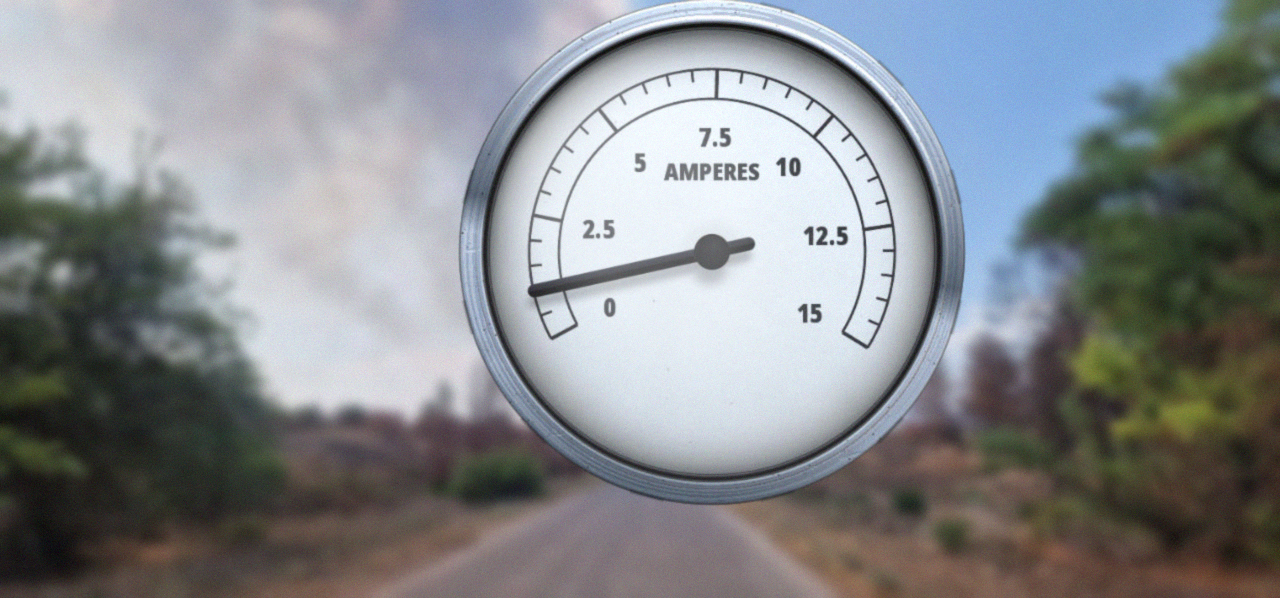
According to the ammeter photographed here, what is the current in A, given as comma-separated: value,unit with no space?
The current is 1,A
